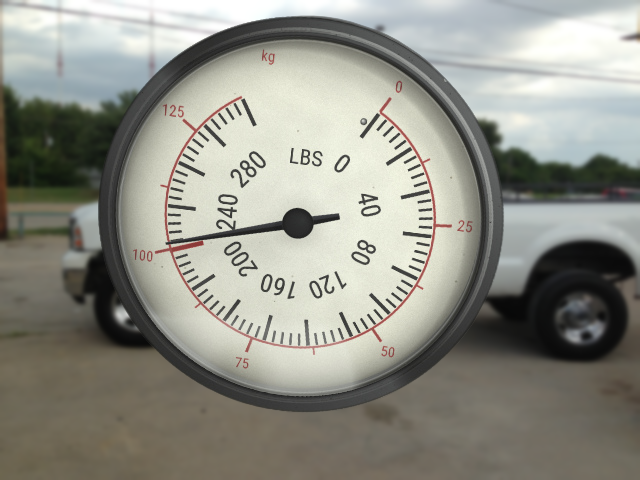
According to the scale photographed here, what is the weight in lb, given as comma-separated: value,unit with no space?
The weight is 224,lb
